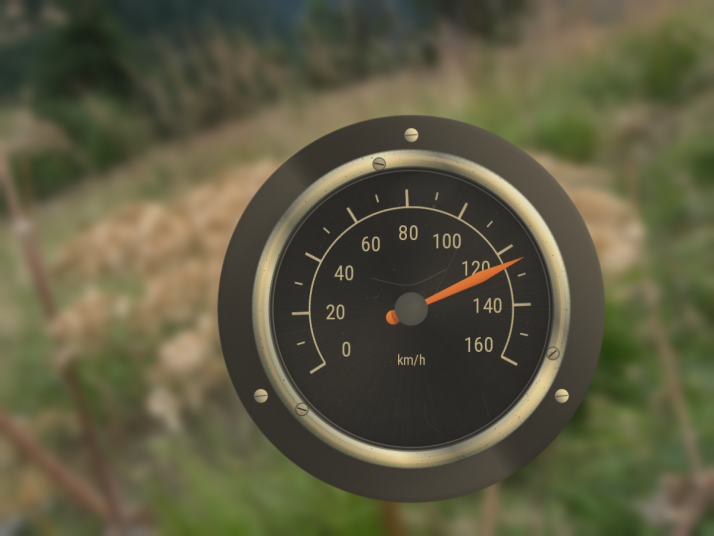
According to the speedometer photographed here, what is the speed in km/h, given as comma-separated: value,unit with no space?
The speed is 125,km/h
